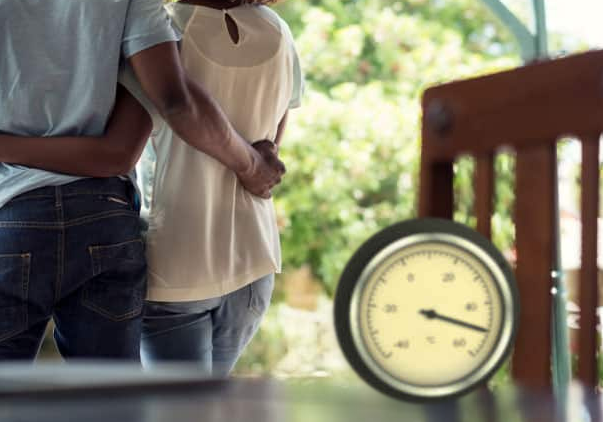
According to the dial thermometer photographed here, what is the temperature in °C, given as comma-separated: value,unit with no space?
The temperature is 50,°C
